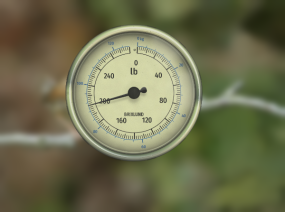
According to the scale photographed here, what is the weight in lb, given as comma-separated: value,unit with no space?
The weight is 200,lb
